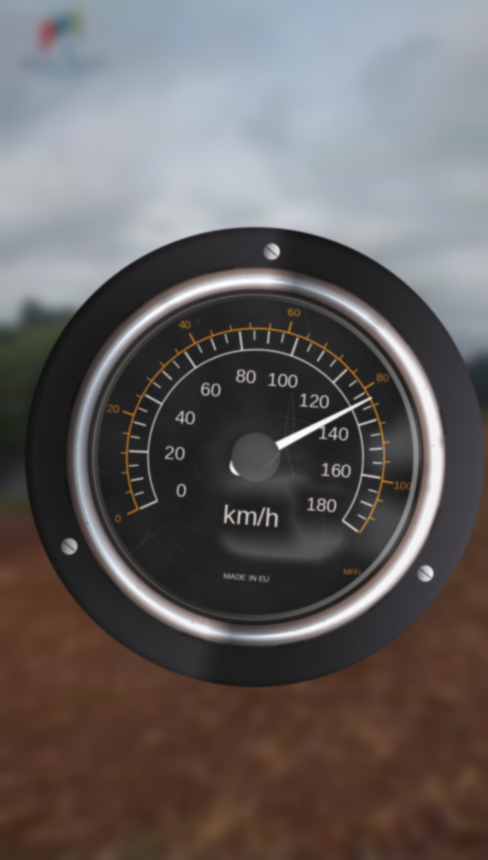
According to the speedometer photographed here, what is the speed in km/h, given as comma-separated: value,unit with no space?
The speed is 132.5,km/h
